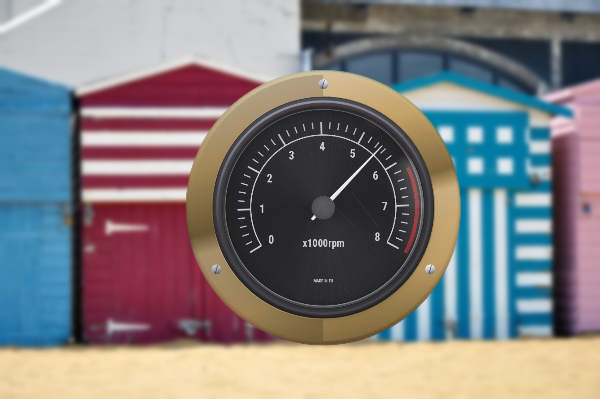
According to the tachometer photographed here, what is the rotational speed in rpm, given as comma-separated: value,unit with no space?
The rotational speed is 5500,rpm
